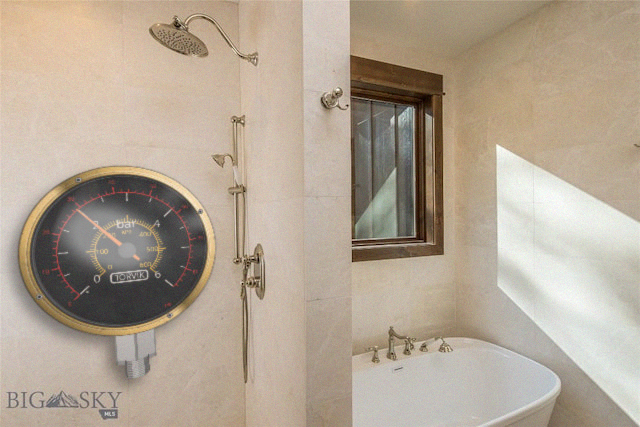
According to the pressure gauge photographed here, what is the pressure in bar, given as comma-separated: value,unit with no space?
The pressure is 2,bar
